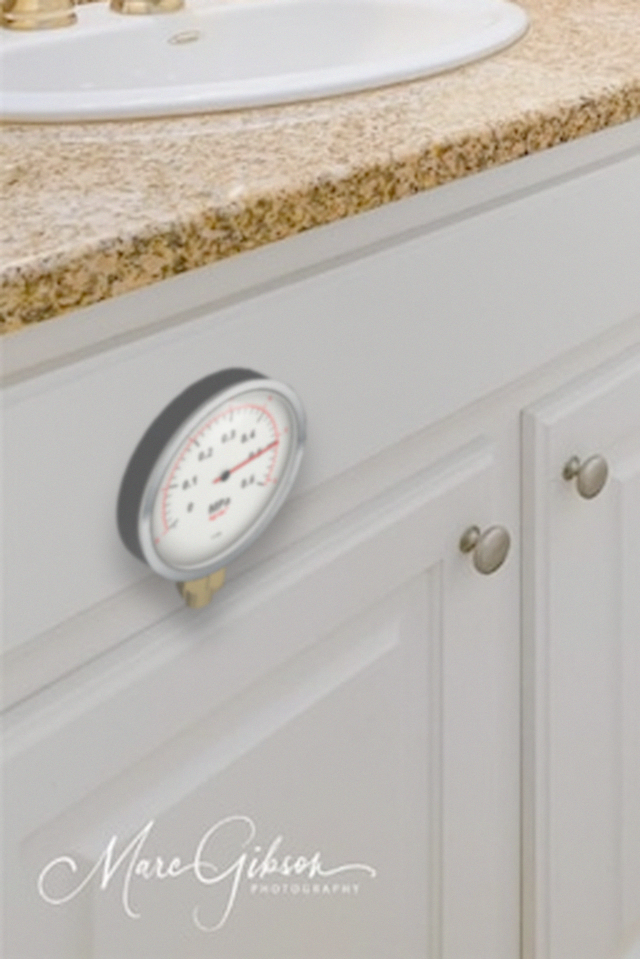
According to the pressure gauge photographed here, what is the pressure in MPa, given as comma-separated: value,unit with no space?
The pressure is 0.5,MPa
